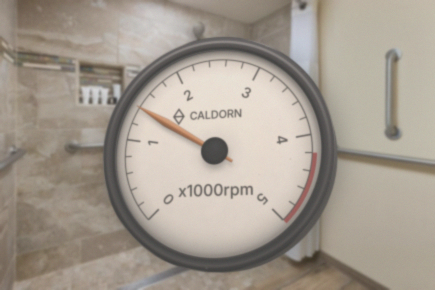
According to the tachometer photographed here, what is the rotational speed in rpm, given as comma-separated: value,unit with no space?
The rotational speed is 1400,rpm
